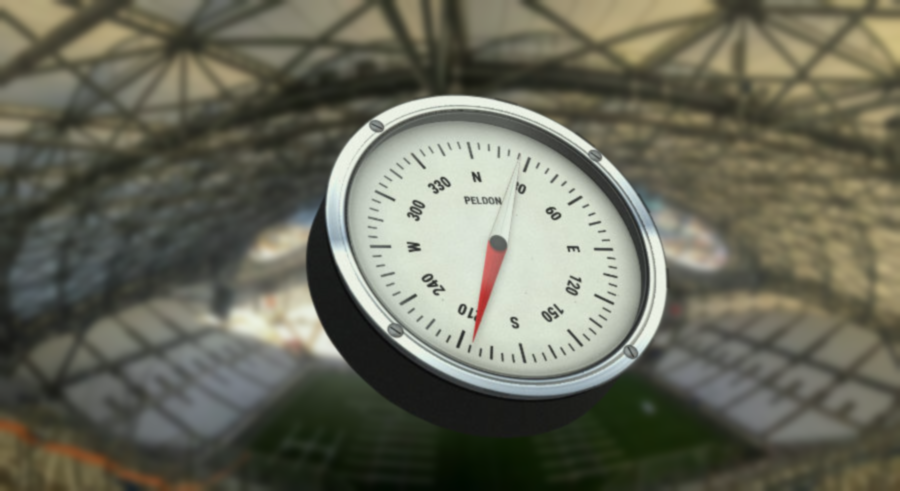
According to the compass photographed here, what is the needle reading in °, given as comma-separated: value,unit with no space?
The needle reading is 205,°
